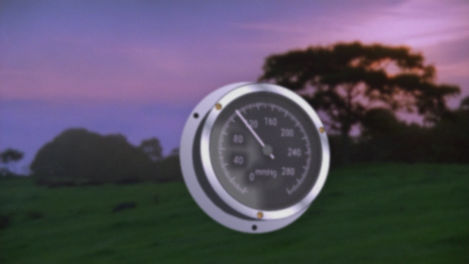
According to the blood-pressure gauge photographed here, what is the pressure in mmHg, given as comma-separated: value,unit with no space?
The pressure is 110,mmHg
